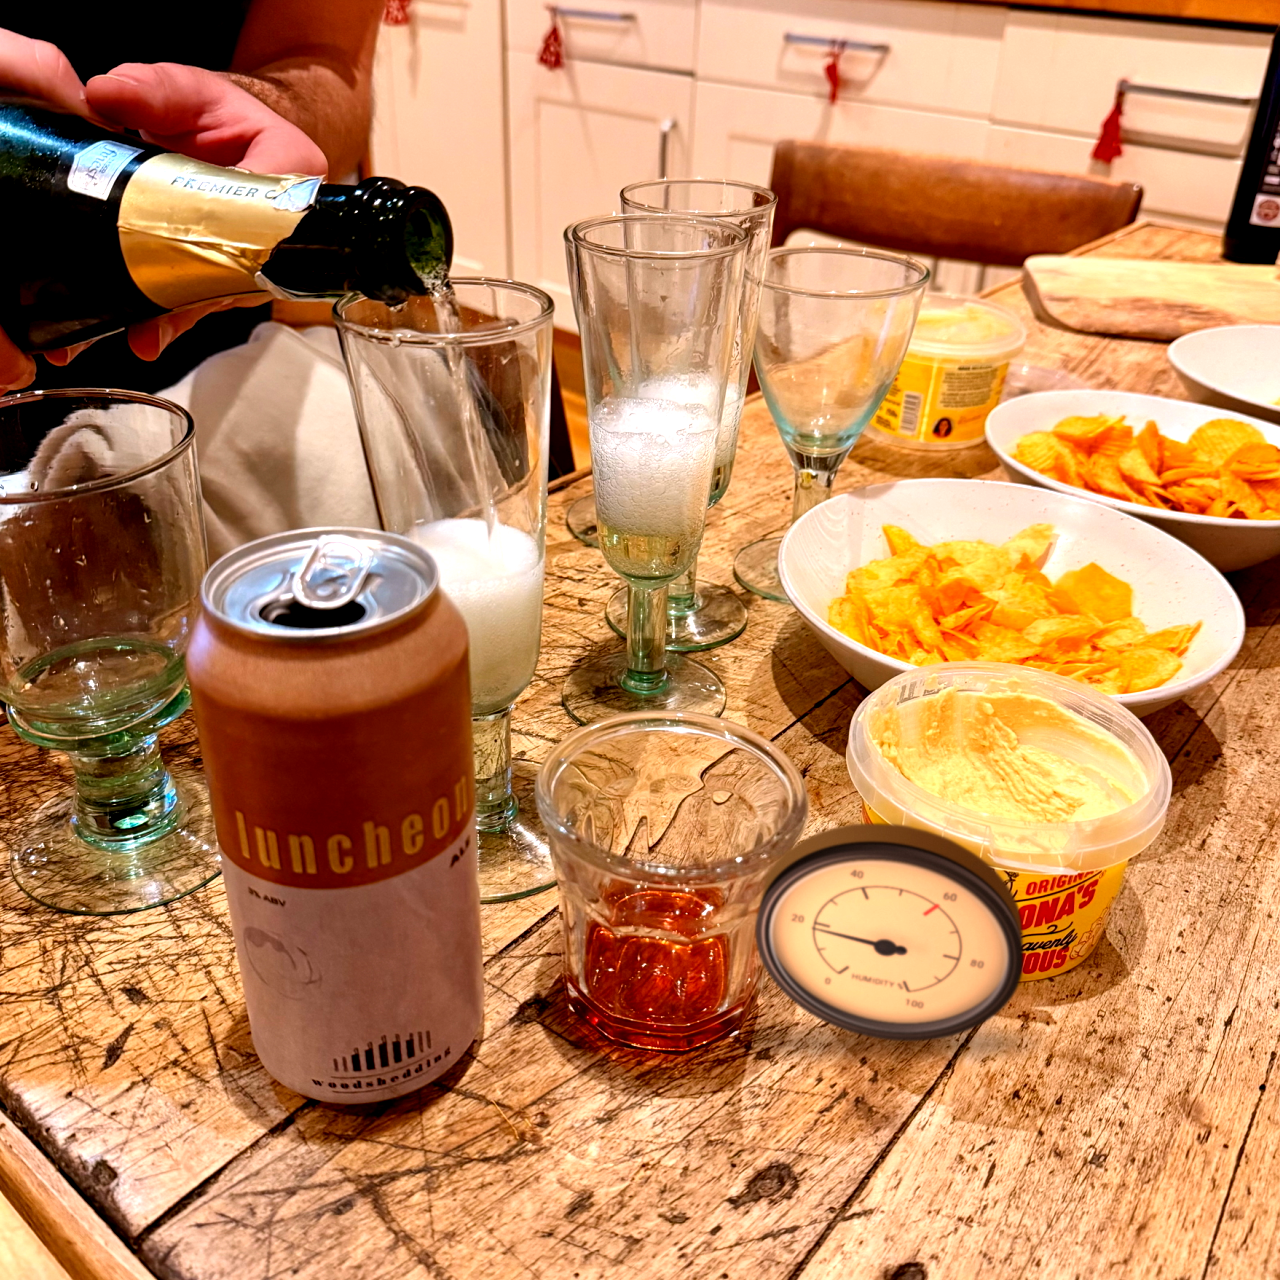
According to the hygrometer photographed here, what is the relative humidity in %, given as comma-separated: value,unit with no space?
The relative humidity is 20,%
